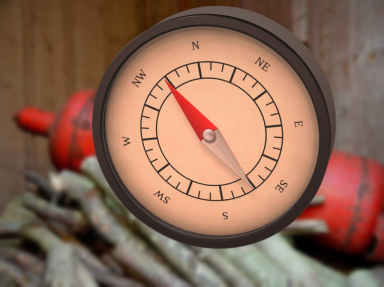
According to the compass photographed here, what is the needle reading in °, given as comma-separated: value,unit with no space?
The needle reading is 330,°
